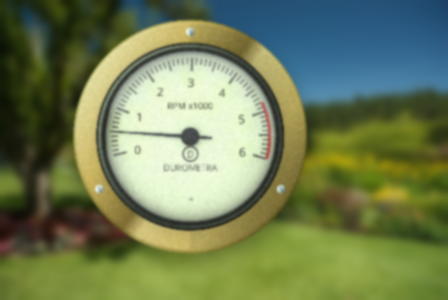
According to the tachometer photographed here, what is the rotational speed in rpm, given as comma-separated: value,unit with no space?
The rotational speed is 500,rpm
